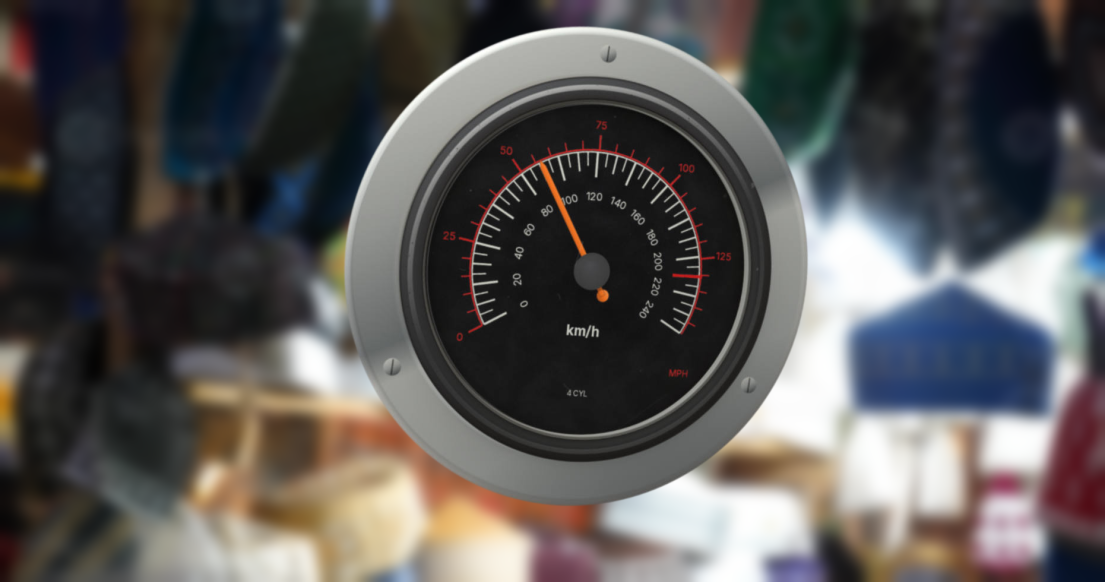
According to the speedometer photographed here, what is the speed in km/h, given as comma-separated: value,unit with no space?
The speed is 90,km/h
